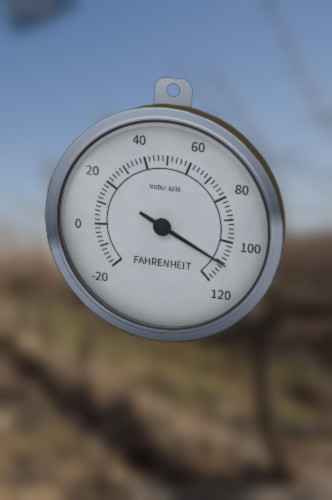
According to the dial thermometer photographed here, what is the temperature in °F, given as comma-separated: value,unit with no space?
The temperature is 110,°F
